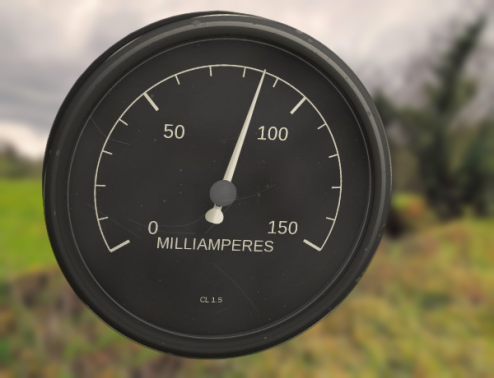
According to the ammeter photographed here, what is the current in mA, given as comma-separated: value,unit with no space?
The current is 85,mA
